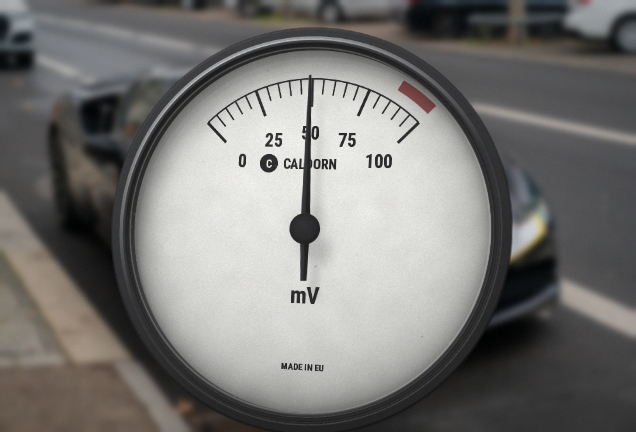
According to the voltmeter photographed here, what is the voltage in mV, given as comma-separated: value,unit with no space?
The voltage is 50,mV
